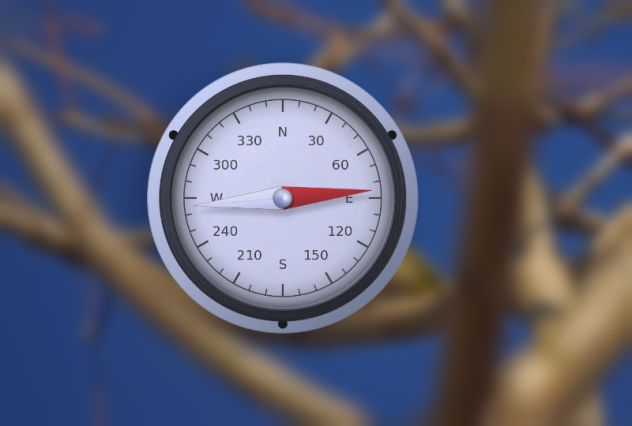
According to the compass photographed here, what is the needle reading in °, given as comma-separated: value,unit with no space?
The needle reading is 85,°
